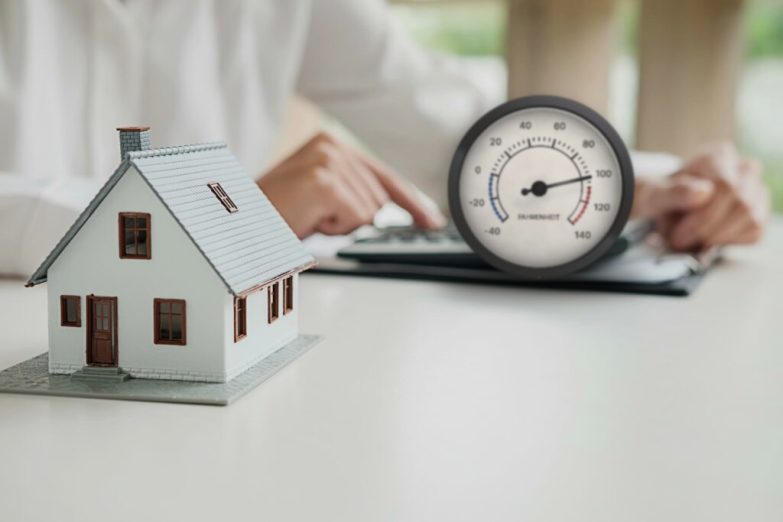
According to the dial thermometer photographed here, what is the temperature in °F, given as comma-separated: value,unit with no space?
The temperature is 100,°F
